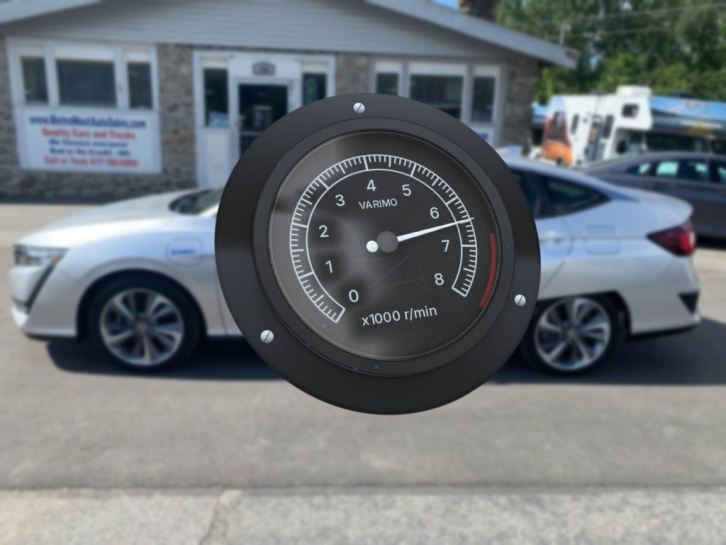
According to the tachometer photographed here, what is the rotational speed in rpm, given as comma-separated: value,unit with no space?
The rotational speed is 6500,rpm
